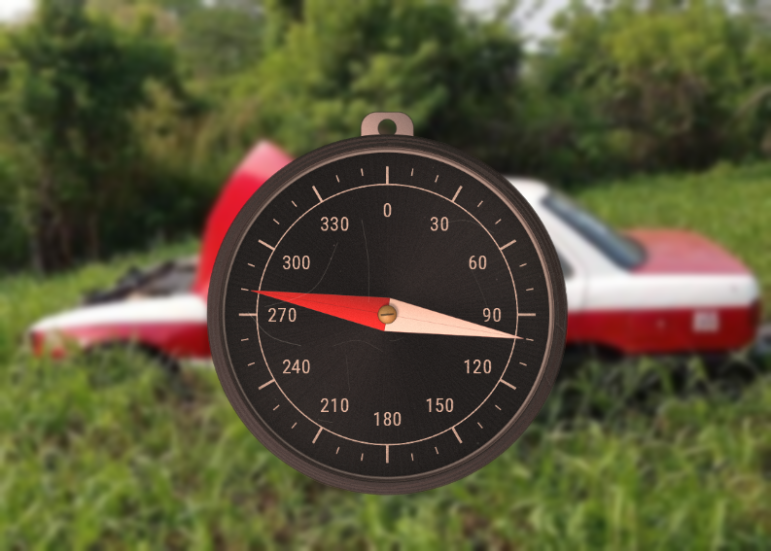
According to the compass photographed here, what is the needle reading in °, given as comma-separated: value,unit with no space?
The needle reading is 280,°
